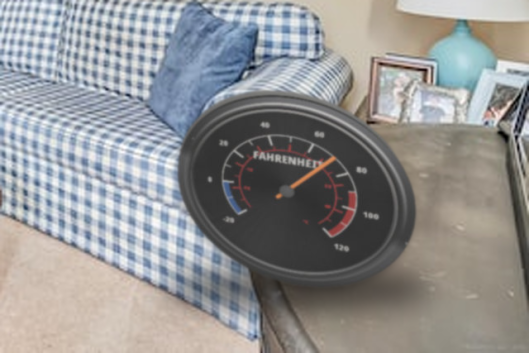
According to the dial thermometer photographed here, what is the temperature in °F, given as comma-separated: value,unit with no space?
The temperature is 70,°F
